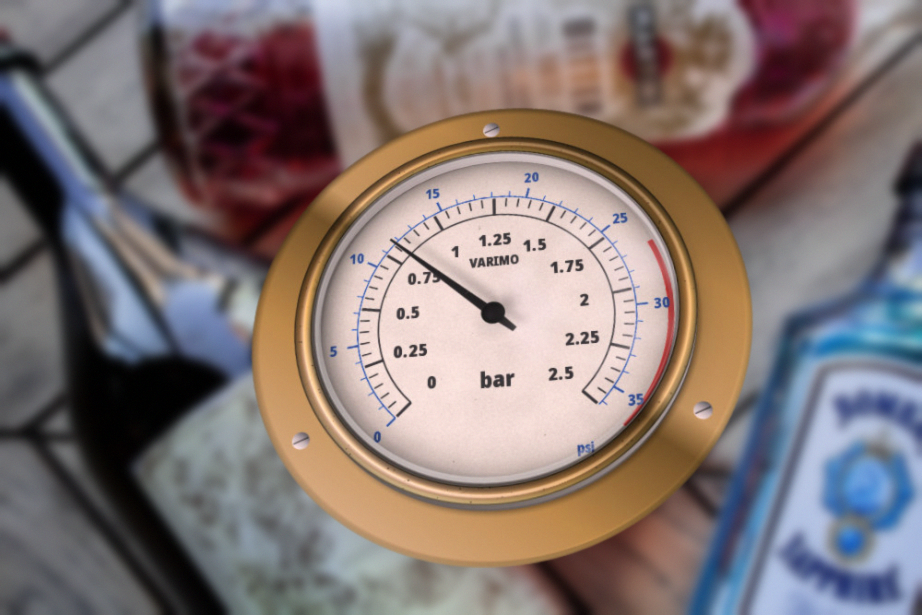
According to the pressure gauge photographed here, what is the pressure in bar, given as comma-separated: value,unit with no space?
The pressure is 0.8,bar
